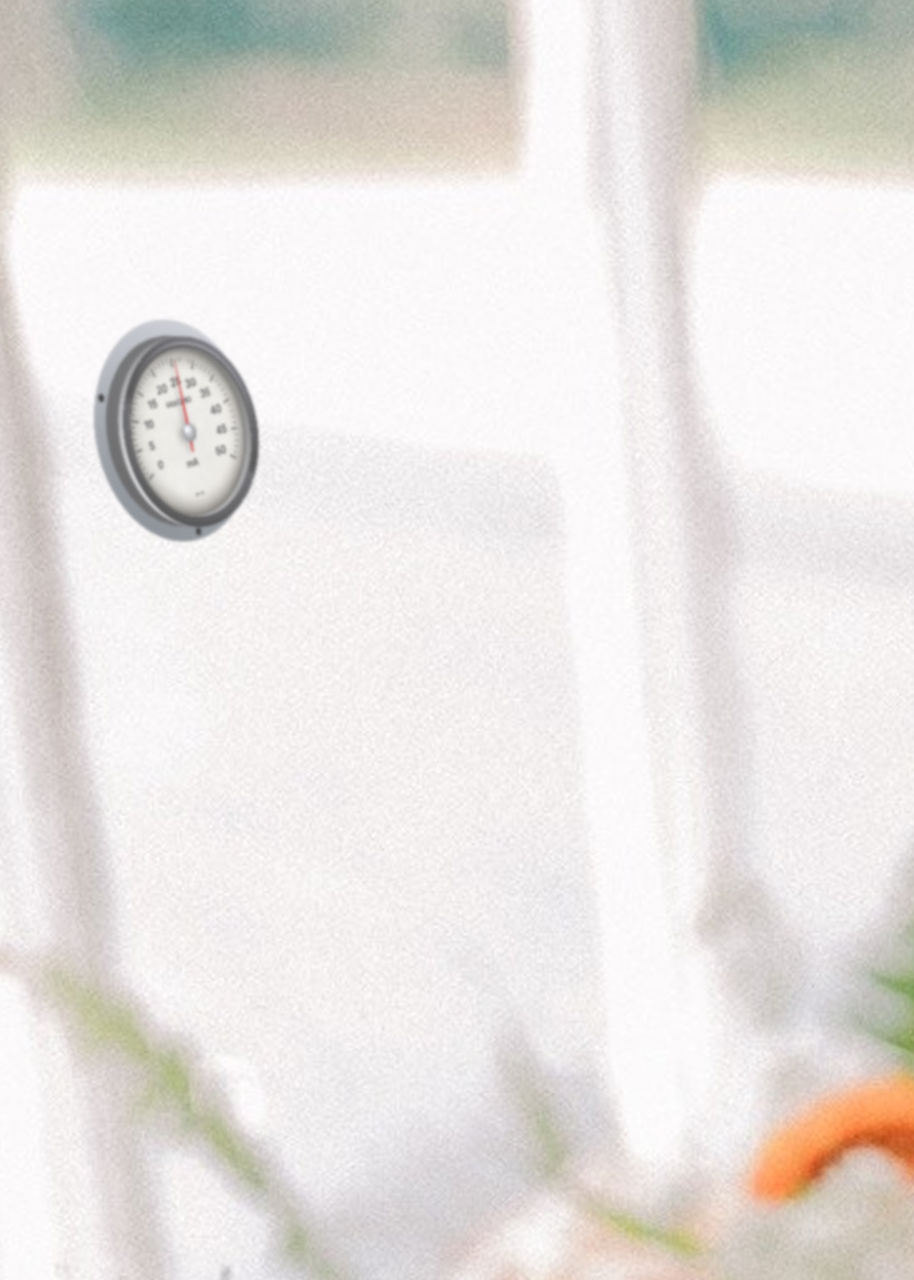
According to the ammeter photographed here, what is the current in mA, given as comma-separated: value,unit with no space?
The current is 25,mA
